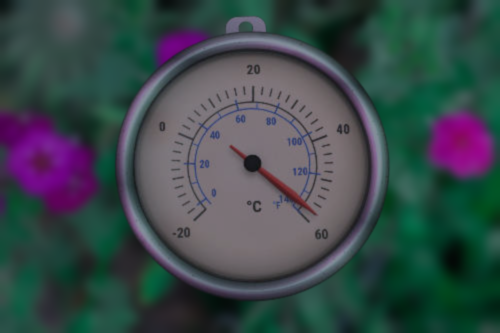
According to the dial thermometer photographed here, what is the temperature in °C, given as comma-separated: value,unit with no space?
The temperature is 58,°C
